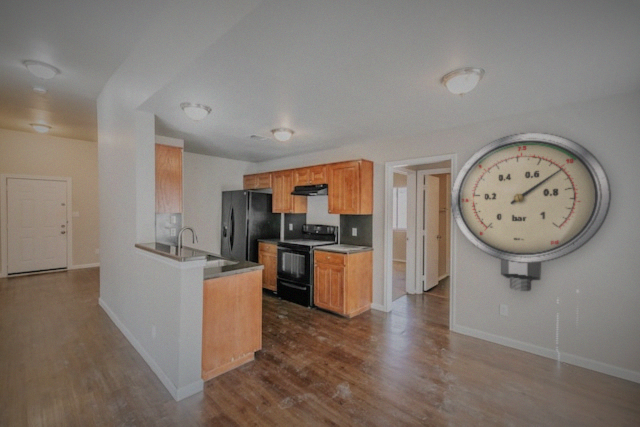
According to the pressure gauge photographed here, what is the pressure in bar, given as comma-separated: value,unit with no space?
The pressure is 0.7,bar
